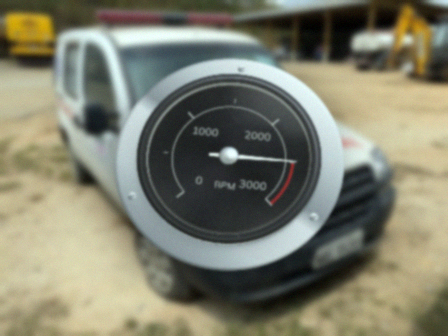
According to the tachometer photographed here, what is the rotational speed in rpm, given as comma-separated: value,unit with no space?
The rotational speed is 2500,rpm
